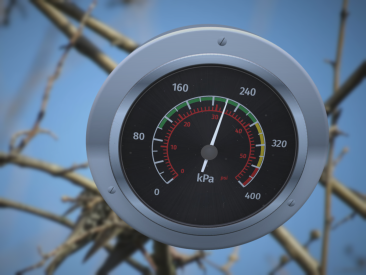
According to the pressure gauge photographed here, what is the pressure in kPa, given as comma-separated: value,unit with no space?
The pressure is 220,kPa
